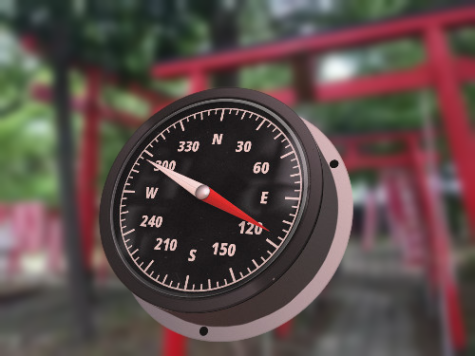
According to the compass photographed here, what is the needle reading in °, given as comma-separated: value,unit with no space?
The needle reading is 115,°
